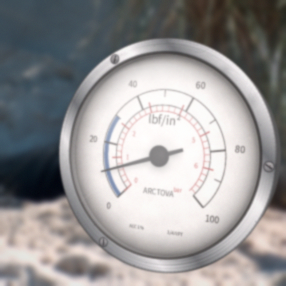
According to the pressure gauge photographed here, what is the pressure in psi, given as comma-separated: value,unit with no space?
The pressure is 10,psi
